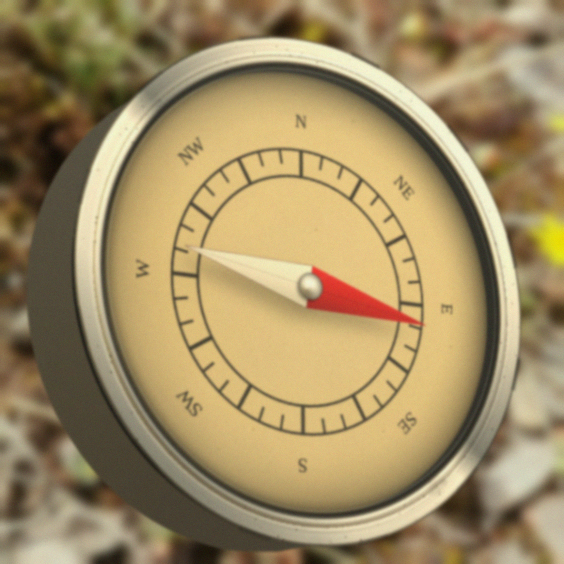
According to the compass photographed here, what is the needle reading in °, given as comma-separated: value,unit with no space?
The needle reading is 100,°
